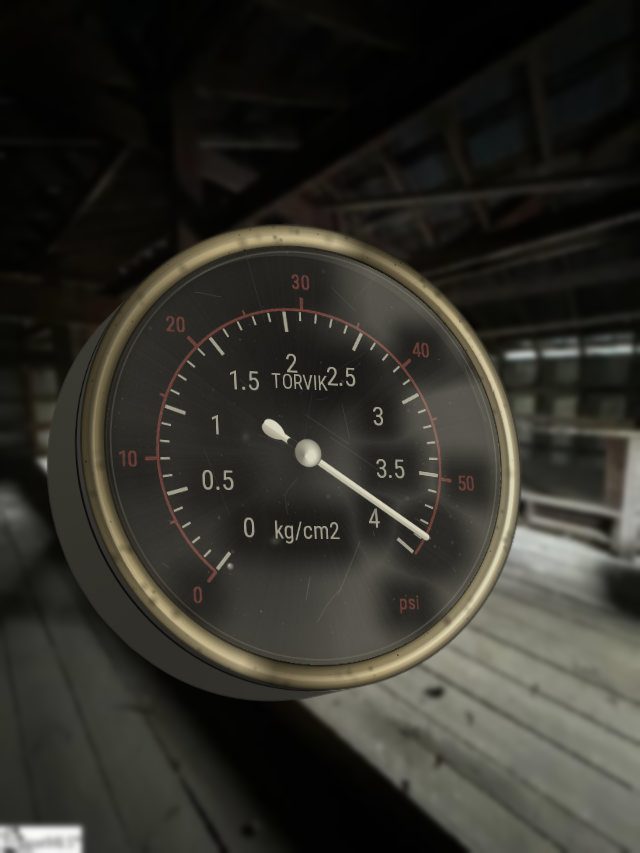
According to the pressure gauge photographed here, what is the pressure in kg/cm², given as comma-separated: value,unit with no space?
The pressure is 3.9,kg/cm²
